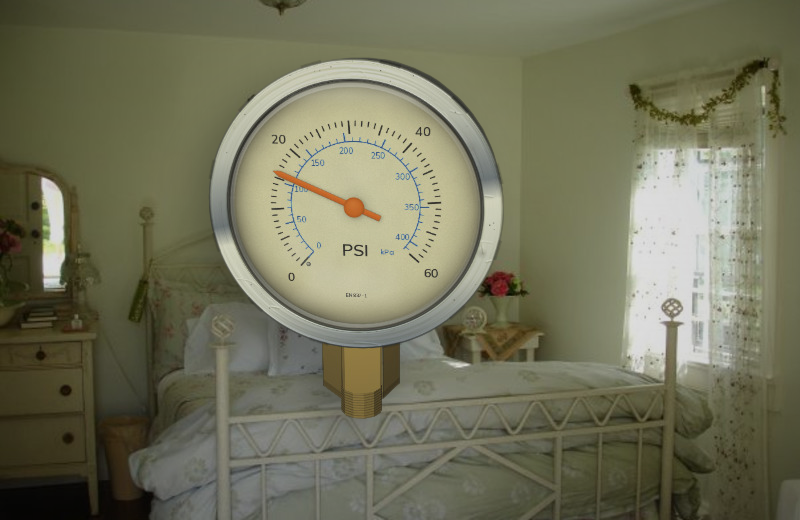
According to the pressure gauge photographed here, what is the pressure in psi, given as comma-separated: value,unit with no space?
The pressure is 16,psi
